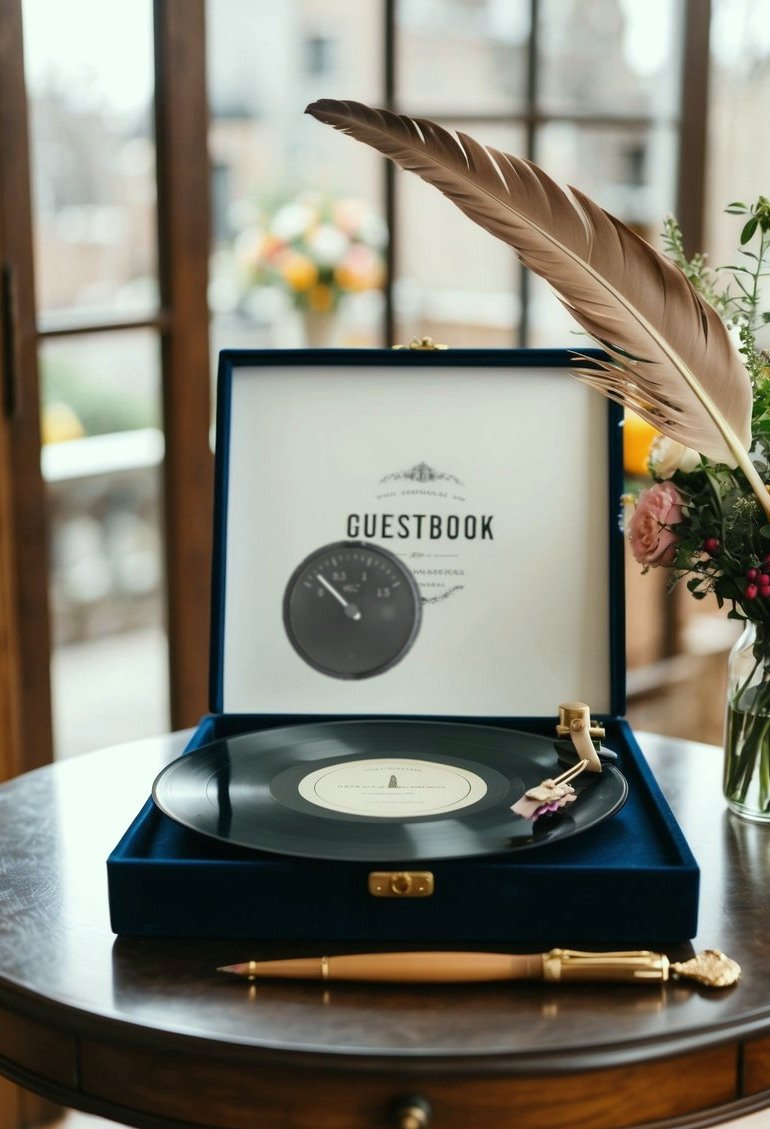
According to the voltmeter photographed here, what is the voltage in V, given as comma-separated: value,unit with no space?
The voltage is 0.2,V
